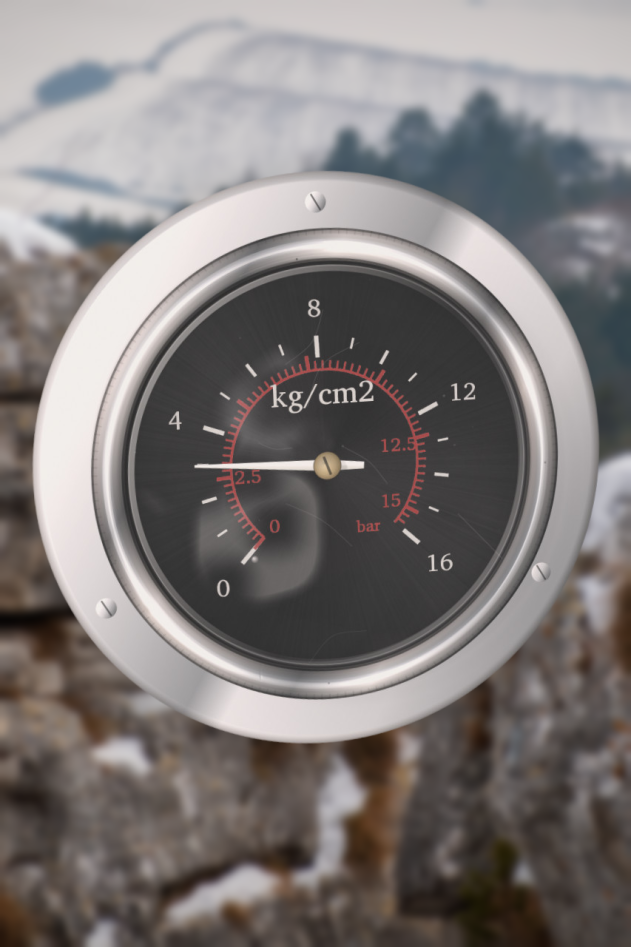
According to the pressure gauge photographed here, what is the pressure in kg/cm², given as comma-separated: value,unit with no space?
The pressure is 3,kg/cm²
